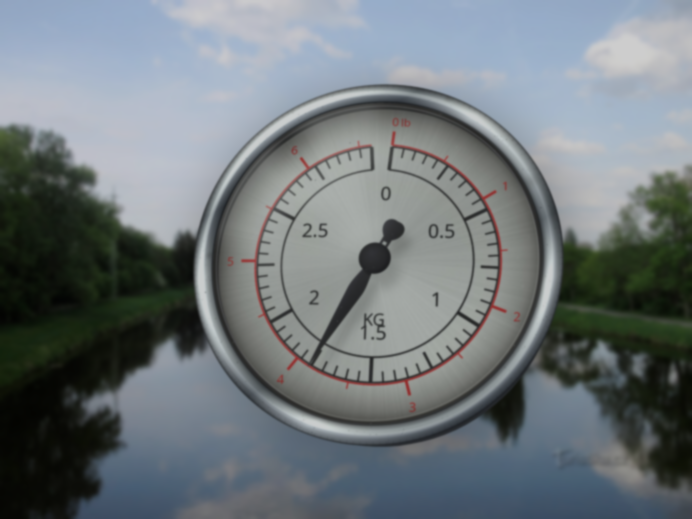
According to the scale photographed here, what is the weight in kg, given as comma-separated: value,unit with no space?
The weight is 1.75,kg
